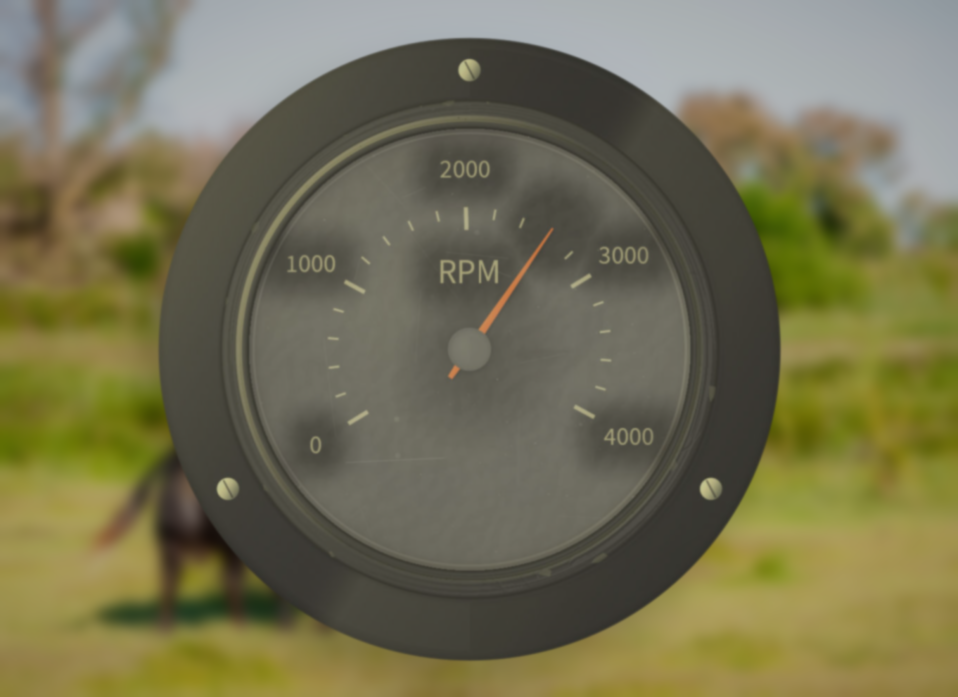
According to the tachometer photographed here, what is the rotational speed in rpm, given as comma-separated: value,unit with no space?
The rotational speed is 2600,rpm
